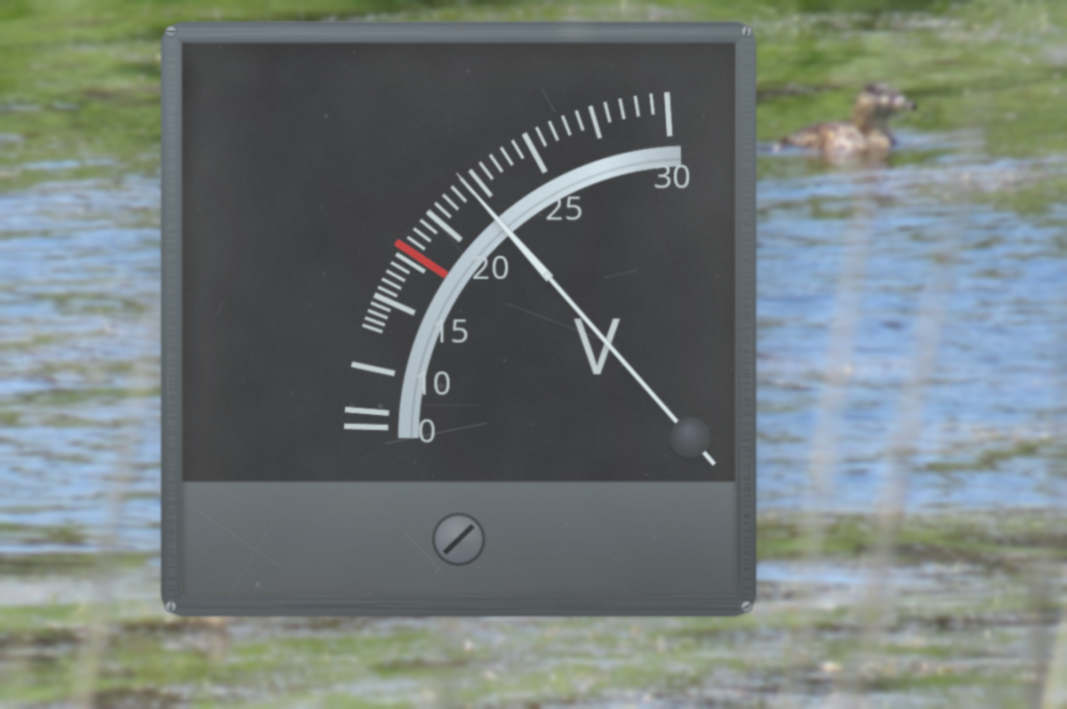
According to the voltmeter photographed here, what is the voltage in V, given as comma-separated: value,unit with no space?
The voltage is 22,V
